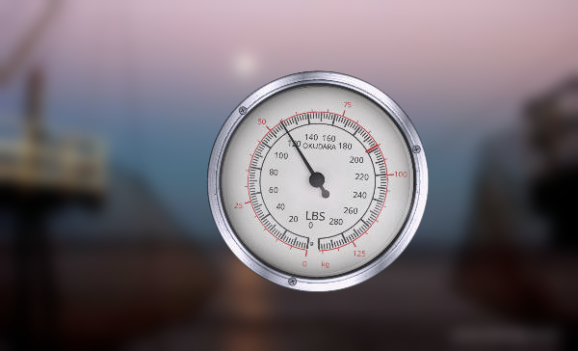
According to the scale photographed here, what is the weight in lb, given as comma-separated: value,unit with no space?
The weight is 120,lb
